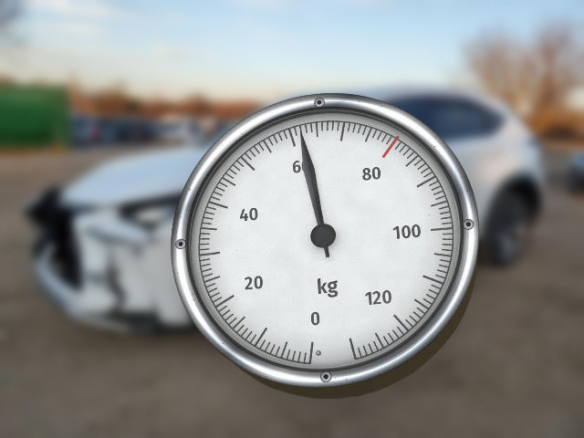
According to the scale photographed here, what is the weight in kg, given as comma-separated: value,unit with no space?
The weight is 62,kg
